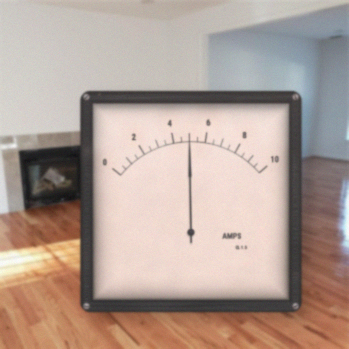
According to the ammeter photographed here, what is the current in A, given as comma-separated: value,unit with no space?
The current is 5,A
